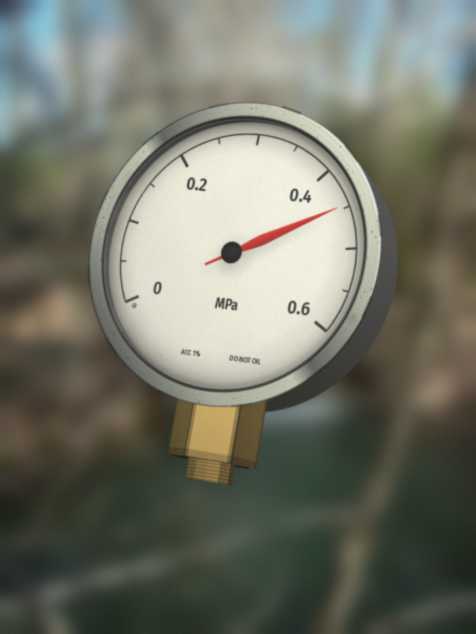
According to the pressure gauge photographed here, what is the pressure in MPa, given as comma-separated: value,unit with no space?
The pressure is 0.45,MPa
